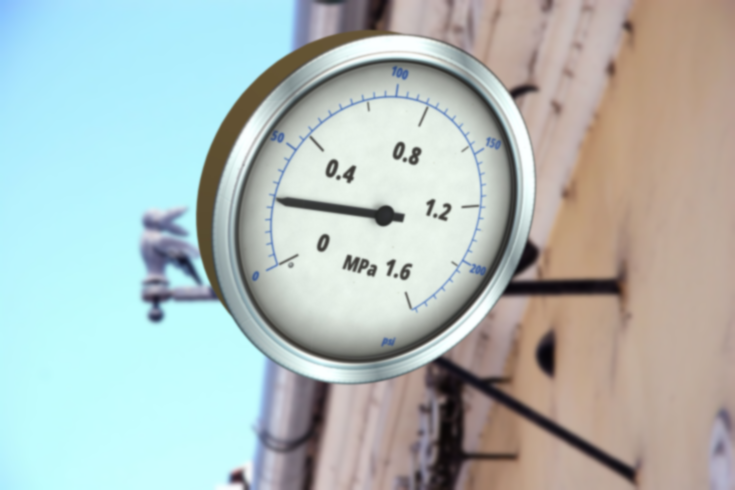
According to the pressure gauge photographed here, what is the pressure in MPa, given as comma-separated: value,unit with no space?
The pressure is 0.2,MPa
